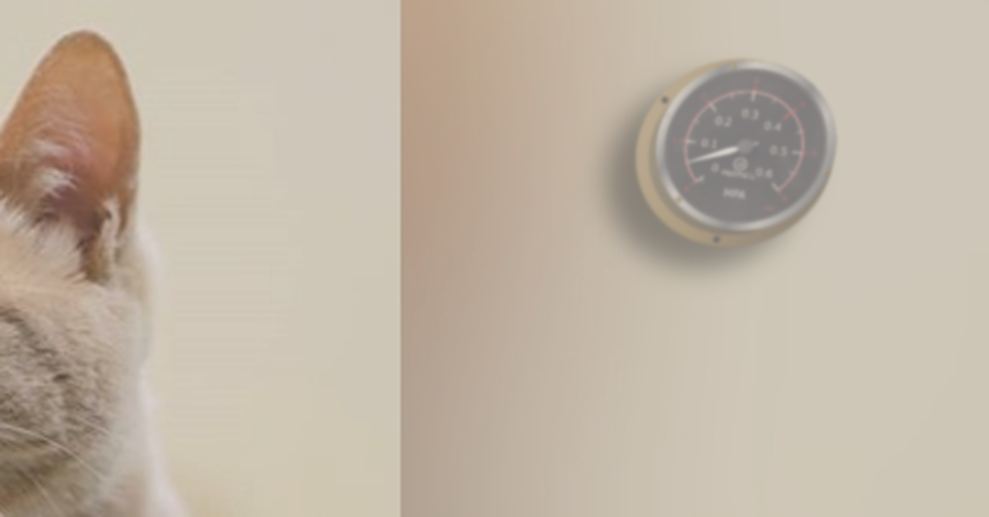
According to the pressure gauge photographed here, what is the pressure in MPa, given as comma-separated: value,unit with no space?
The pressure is 0.05,MPa
